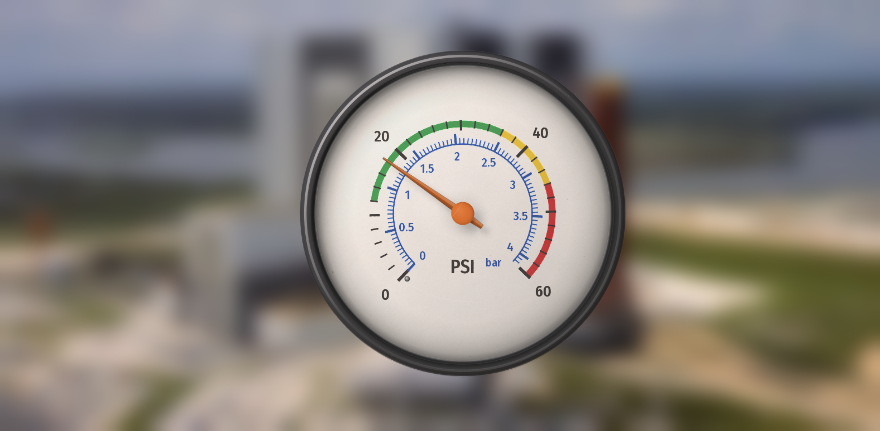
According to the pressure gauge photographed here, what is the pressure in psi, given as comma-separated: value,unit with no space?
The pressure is 18,psi
